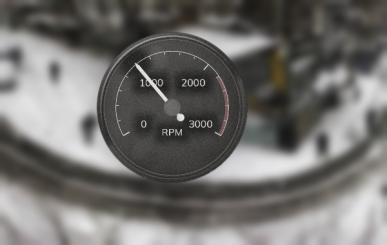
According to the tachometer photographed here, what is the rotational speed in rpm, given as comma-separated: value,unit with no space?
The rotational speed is 1000,rpm
